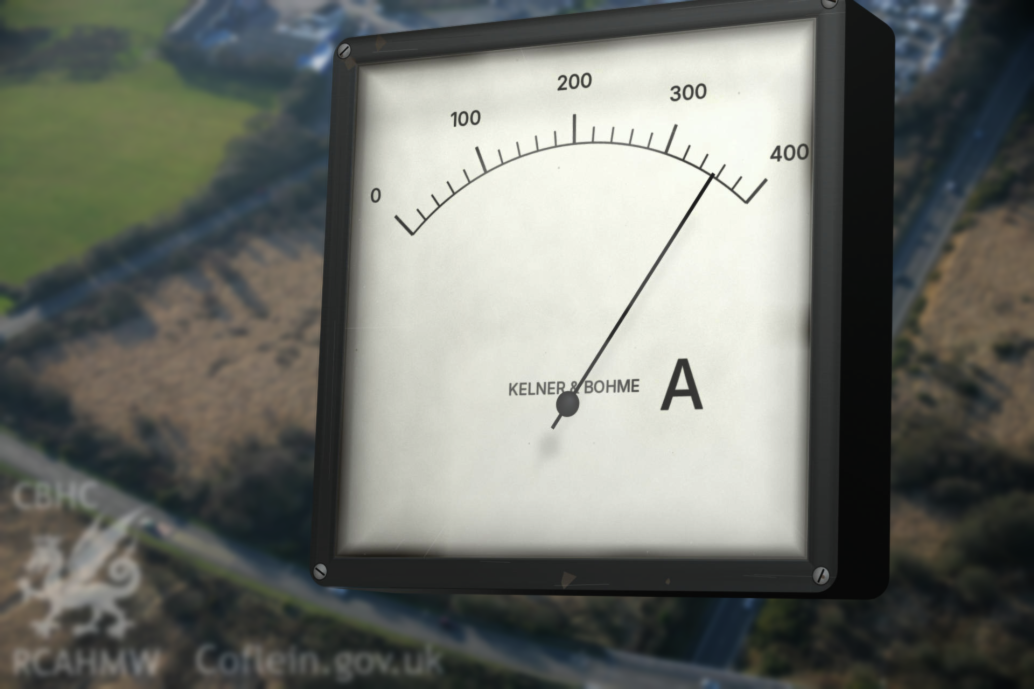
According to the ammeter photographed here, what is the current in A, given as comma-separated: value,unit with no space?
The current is 360,A
